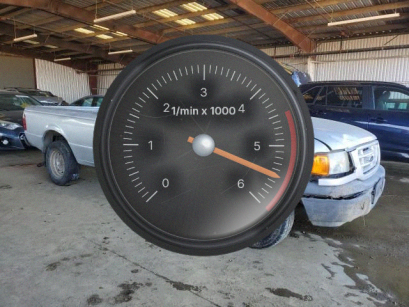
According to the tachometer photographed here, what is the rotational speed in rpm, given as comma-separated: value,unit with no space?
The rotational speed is 5500,rpm
